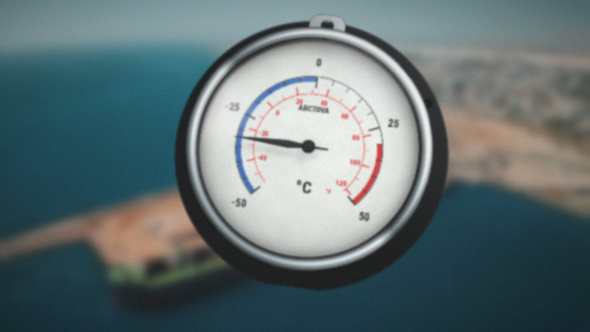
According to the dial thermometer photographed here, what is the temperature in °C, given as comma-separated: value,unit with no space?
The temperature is -32.5,°C
